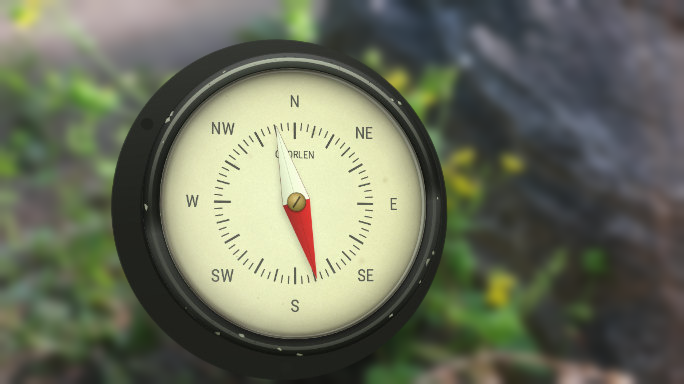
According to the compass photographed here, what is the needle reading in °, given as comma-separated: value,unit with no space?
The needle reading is 165,°
